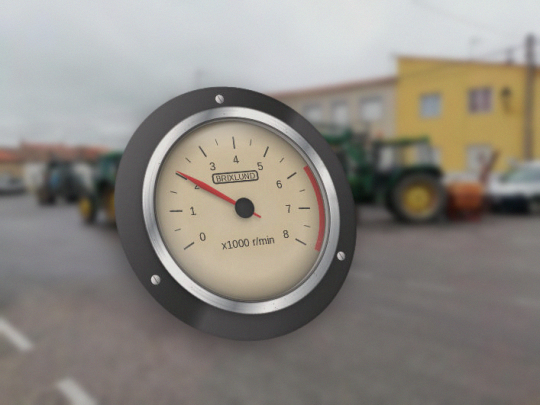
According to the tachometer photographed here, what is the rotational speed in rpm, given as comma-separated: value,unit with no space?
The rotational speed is 2000,rpm
